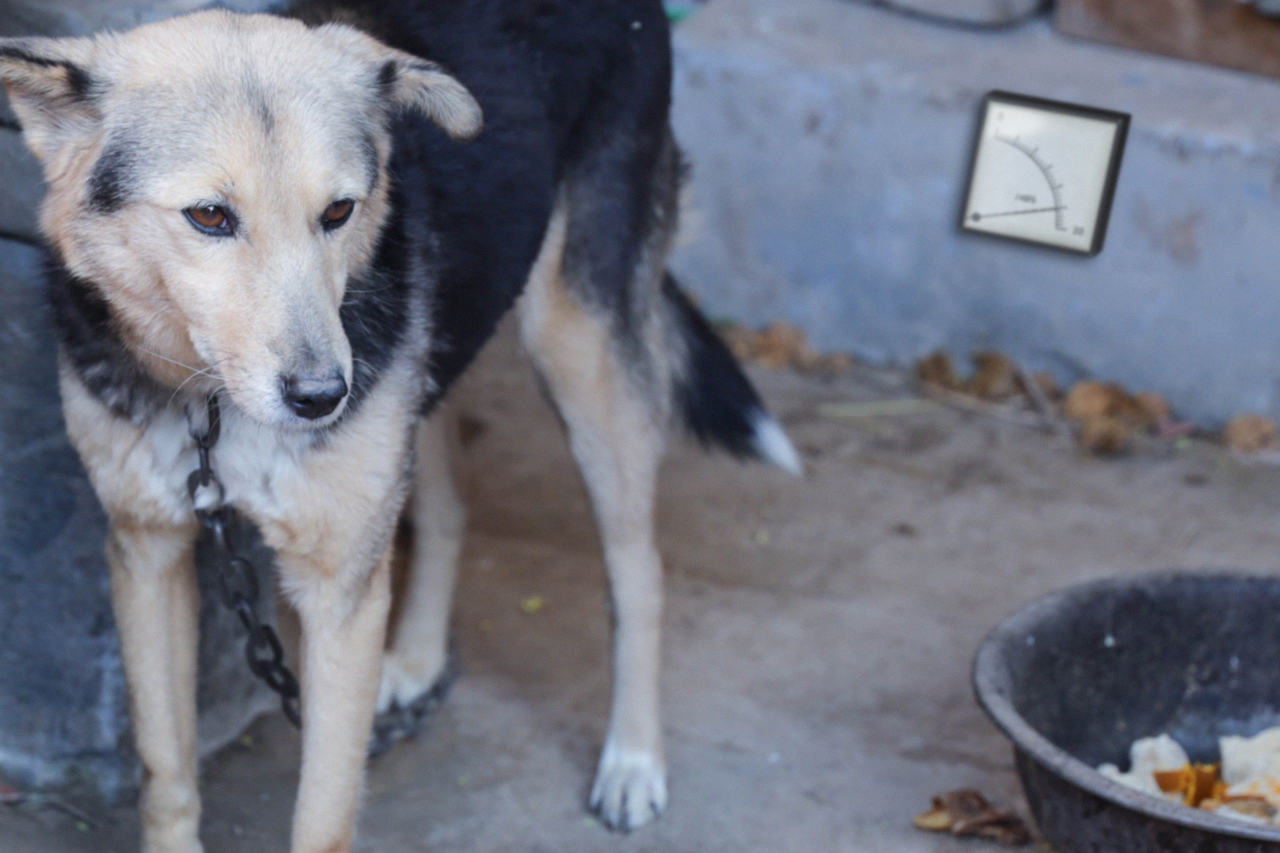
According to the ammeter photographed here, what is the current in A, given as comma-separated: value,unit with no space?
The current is 25,A
